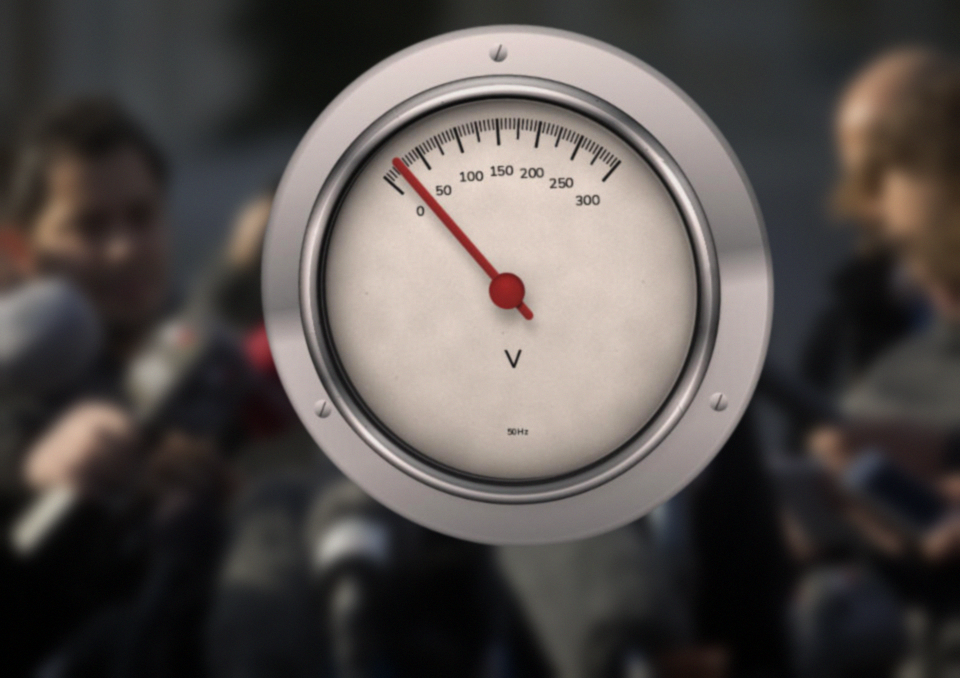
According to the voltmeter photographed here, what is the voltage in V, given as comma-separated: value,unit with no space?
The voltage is 25,V
